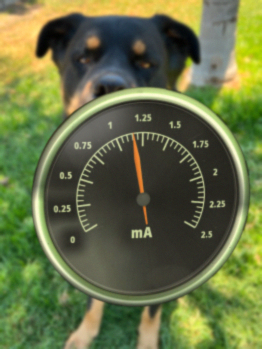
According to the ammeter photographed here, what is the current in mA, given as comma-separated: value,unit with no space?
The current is 1.15,mA
